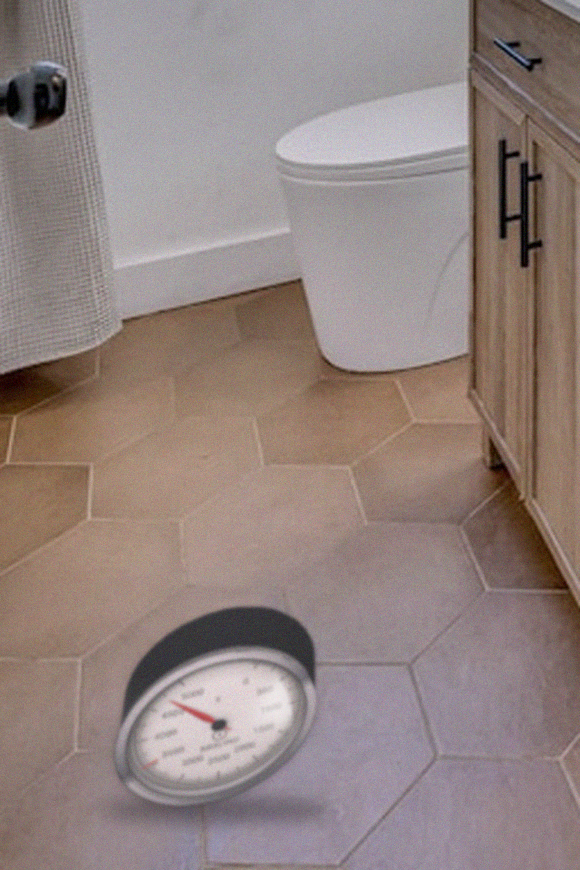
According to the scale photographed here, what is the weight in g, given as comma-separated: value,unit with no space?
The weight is 4750,g
